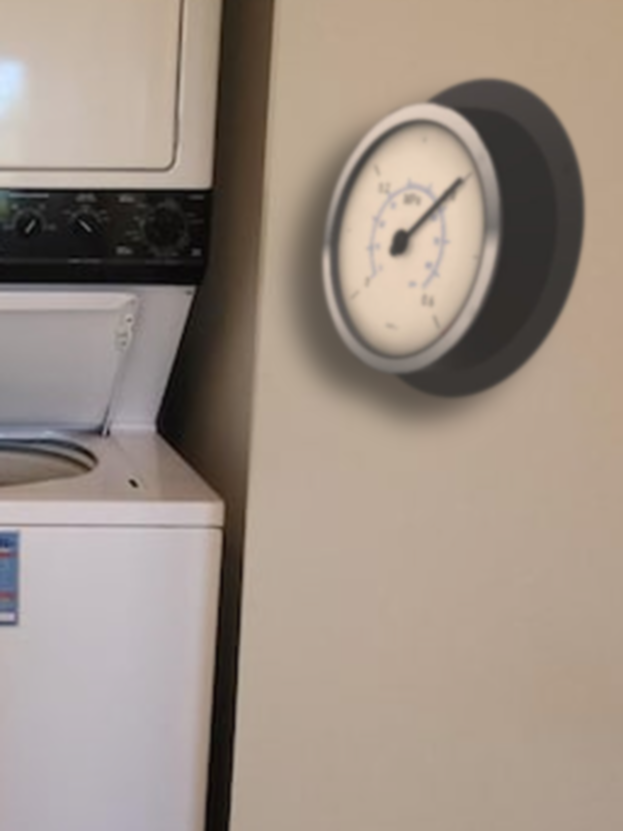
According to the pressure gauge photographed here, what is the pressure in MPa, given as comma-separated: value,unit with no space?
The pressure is 0.4,MPa
